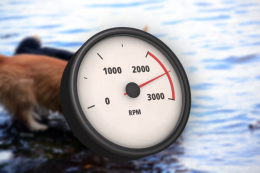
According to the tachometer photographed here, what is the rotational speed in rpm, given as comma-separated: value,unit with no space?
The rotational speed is 2500,rpm
